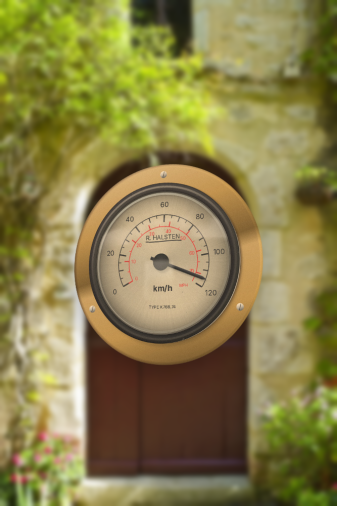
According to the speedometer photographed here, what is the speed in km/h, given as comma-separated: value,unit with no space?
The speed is 115,km/h
